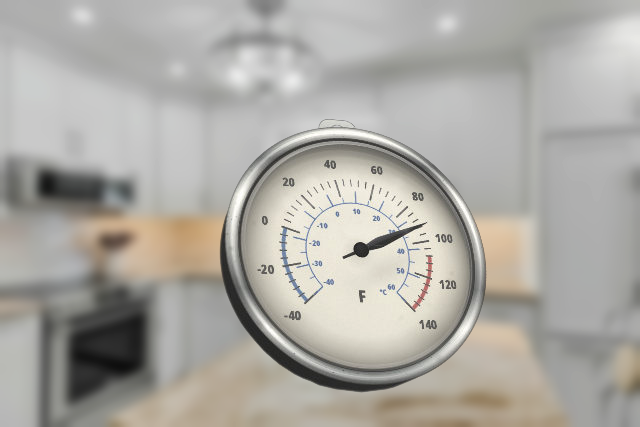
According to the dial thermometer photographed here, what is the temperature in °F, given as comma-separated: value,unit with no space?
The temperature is 92,°F
